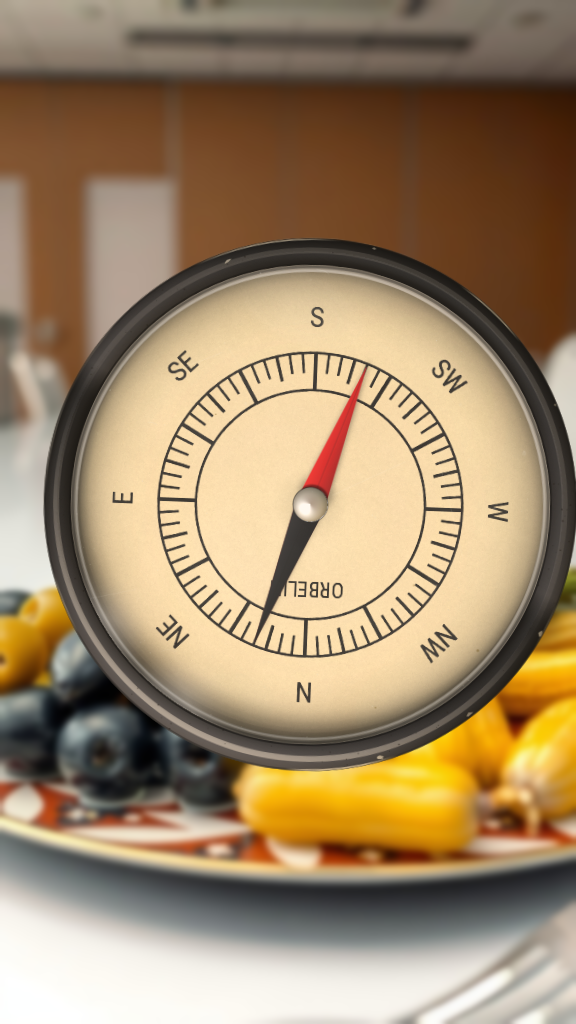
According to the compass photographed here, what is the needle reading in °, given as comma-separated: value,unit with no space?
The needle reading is 200,°
